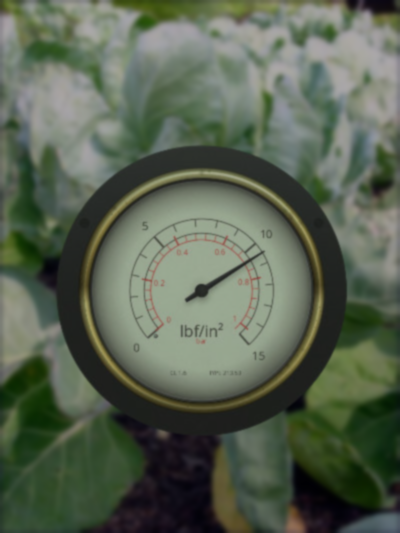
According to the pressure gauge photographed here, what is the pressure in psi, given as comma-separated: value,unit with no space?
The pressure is 10.5,psi
